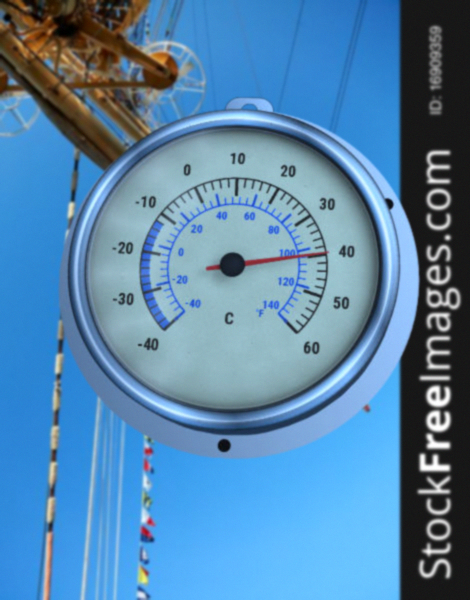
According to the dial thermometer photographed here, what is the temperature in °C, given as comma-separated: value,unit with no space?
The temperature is 40,°C
